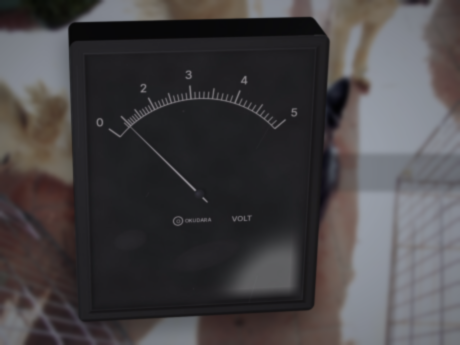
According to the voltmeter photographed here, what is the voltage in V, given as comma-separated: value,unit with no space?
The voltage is 1,V
